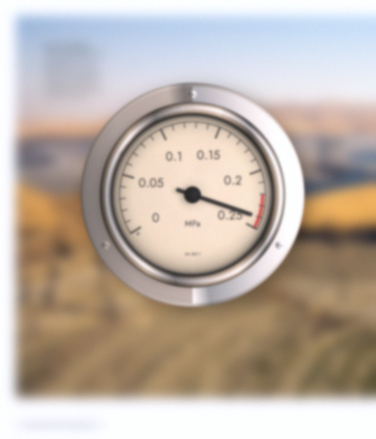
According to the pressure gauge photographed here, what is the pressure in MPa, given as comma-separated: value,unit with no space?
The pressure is 0.24,MPa
